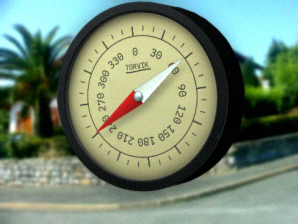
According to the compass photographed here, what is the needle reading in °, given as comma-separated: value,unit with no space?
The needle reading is 240,°
